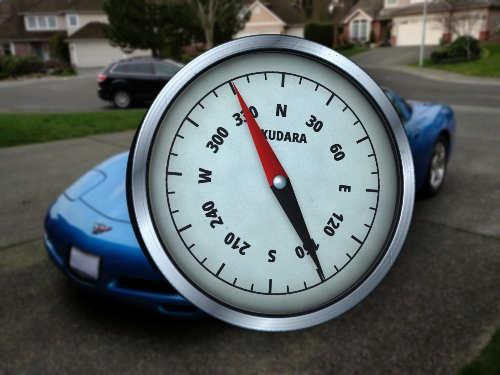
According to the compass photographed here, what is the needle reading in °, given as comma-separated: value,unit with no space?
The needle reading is 330,°
